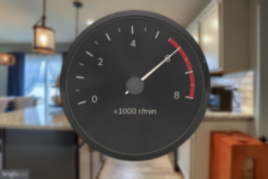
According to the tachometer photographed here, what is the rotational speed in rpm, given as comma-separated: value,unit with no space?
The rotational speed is 6000,rpm
